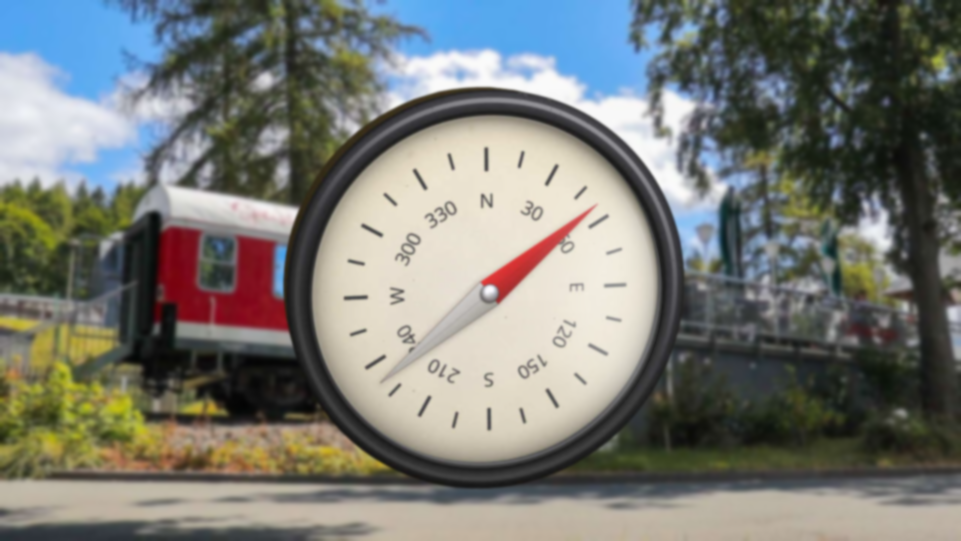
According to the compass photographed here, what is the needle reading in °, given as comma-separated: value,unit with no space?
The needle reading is 52.5,°
